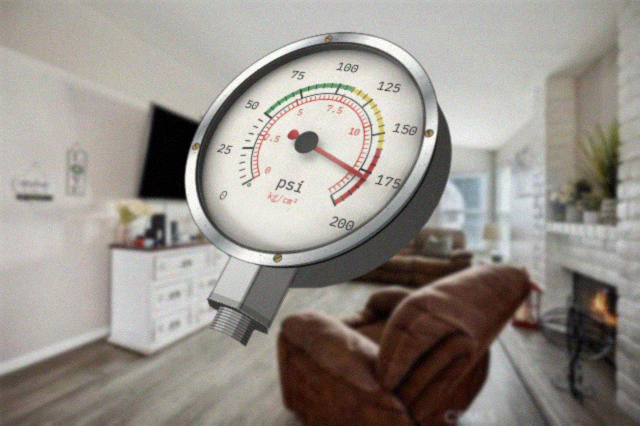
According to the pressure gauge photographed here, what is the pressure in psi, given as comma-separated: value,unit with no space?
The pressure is 180,psi
